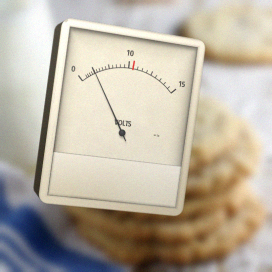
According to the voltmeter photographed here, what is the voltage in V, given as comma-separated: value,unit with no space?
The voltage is 5,V
